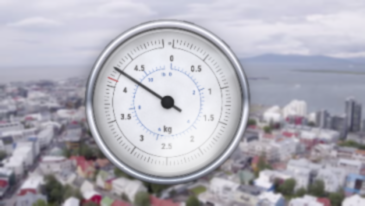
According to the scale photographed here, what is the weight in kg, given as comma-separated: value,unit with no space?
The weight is 4.25,kg
